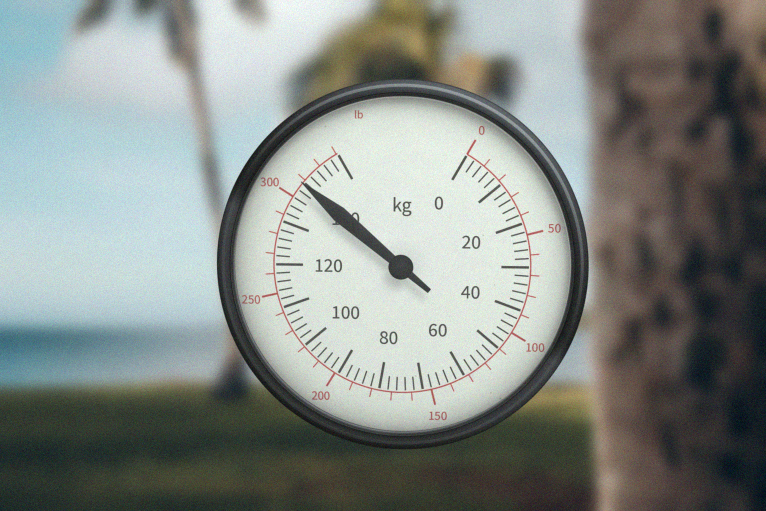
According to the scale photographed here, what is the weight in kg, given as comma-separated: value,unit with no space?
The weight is 140,kg
